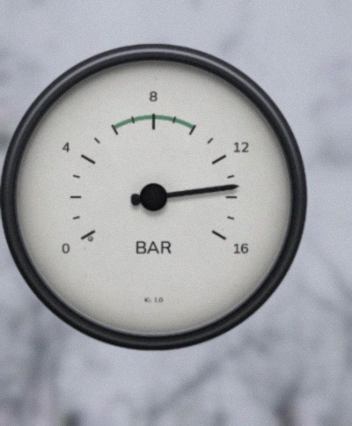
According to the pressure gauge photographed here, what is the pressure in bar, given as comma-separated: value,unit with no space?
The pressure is 13.5,bar
